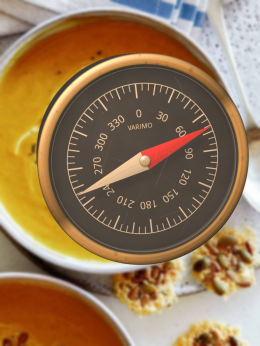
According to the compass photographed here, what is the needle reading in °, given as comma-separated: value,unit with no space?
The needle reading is 70,°
